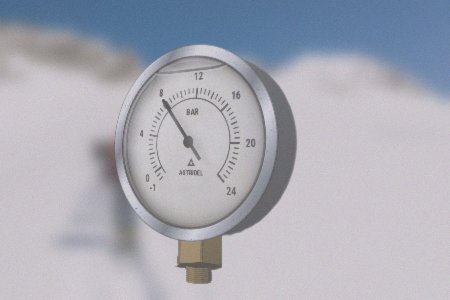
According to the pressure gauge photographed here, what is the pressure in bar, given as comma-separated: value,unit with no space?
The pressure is 8,bar
